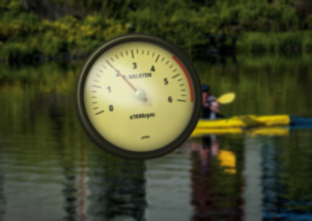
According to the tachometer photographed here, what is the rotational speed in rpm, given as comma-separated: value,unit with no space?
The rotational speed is 2000,rpm
